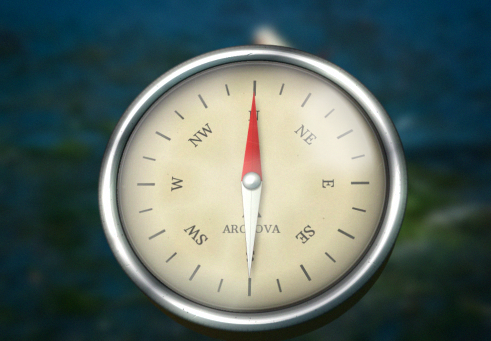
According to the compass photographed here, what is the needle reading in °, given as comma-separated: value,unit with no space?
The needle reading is 0,°
